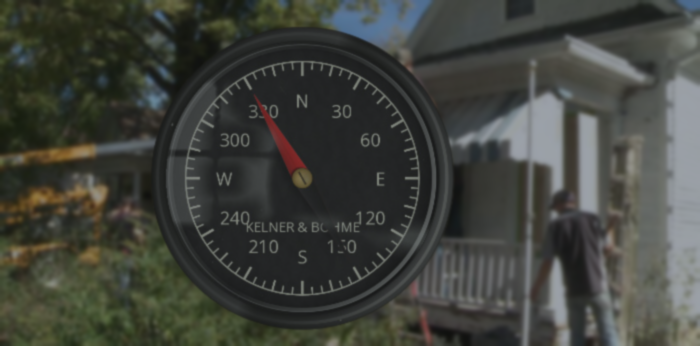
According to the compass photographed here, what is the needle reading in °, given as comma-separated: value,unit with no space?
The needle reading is 330,°
